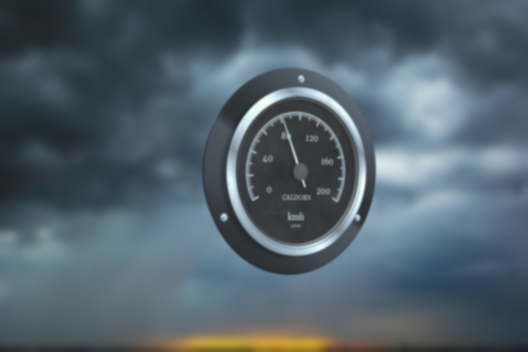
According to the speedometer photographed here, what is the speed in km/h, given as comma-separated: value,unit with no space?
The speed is 80,km/h
